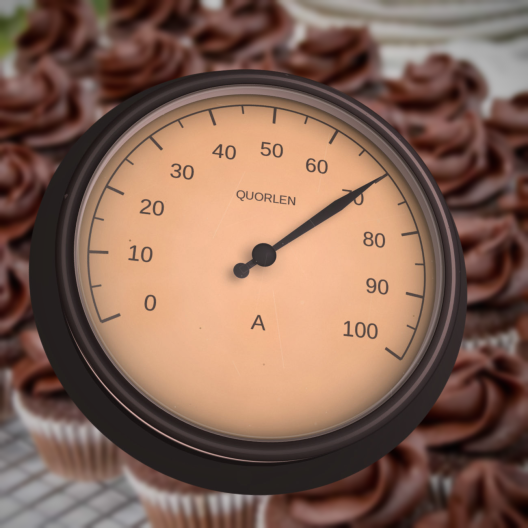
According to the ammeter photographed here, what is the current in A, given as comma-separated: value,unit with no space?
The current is 70,A
